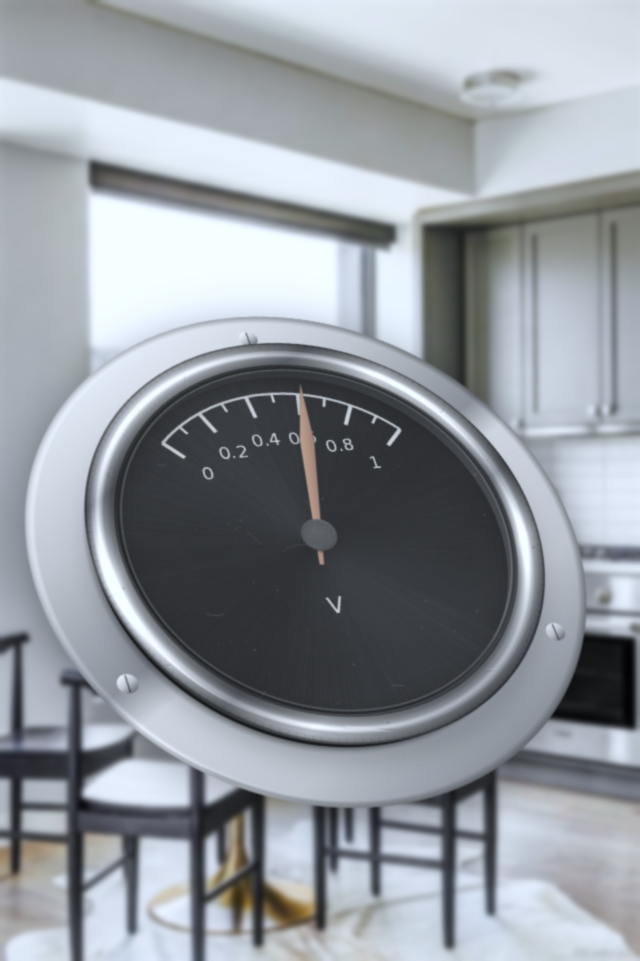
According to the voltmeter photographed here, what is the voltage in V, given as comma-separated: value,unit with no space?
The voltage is 0.6,V
